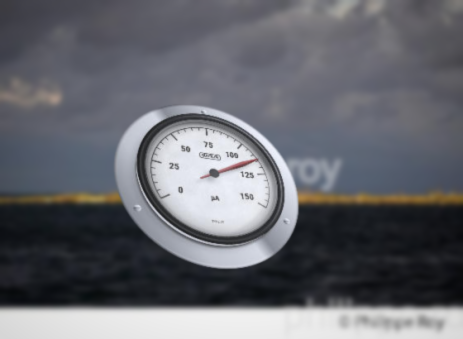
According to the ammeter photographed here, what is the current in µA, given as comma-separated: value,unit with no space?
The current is 115,µA
